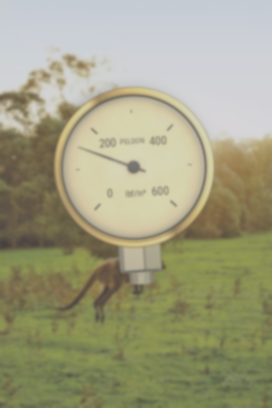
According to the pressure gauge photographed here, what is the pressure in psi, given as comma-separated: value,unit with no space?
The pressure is 150,psi
